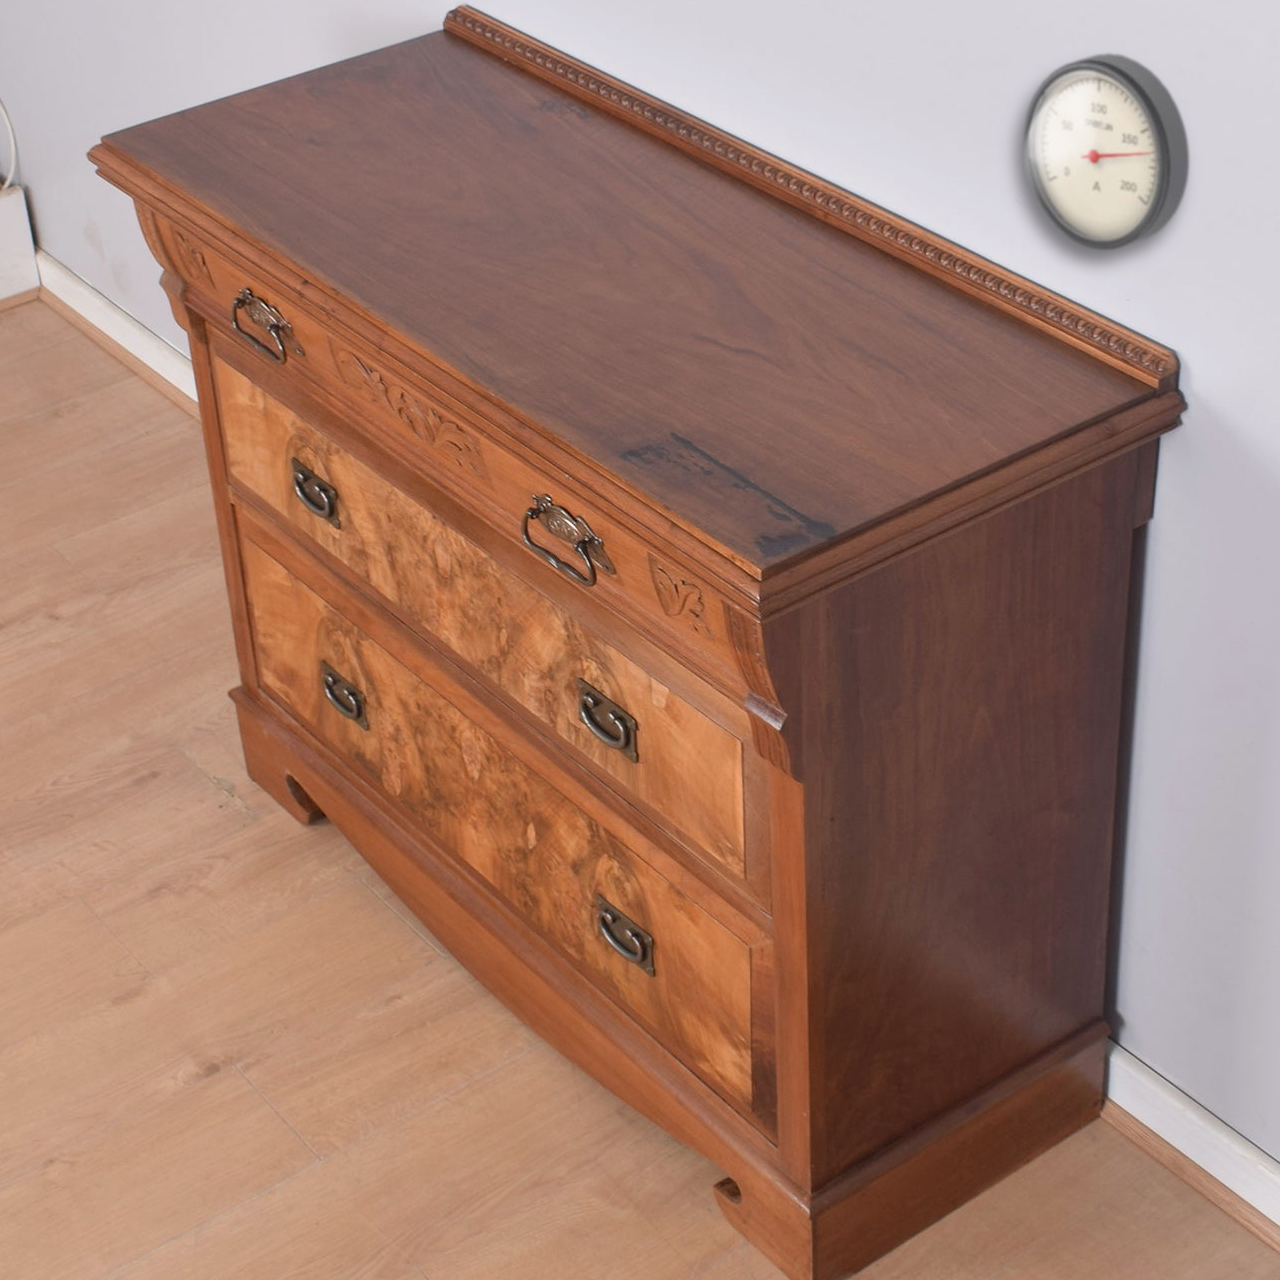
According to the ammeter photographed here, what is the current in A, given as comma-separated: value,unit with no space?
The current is 165,A
